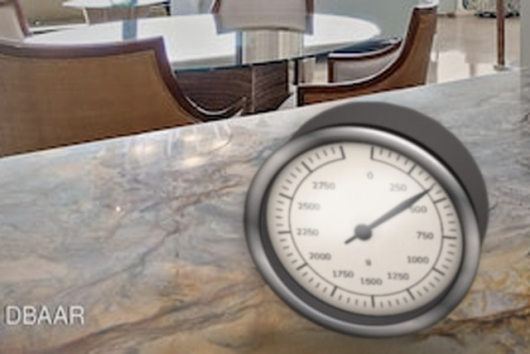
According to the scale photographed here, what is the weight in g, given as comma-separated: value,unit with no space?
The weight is 400,g
